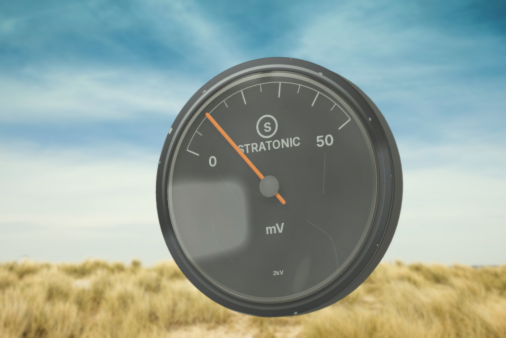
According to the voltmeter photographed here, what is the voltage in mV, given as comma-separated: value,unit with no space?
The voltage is 10,mV
